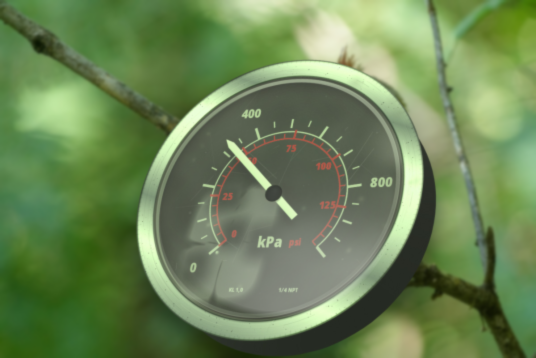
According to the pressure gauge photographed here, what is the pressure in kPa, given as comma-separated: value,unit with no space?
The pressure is 325,kPa
